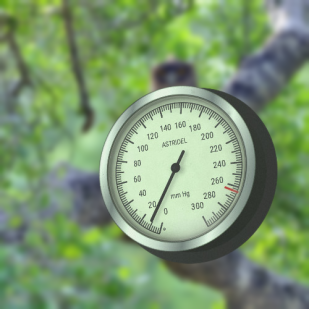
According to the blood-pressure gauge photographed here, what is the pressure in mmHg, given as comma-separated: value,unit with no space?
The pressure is 10,mmHg
